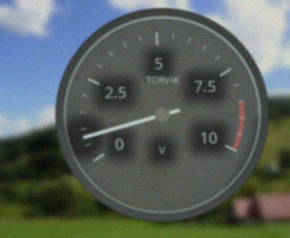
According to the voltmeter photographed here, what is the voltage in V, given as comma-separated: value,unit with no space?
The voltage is 0.75,V
